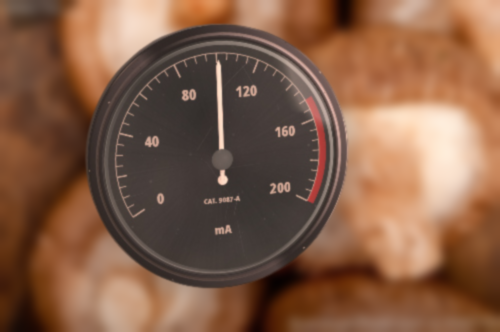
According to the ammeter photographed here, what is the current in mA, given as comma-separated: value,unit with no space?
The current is 100,mA
